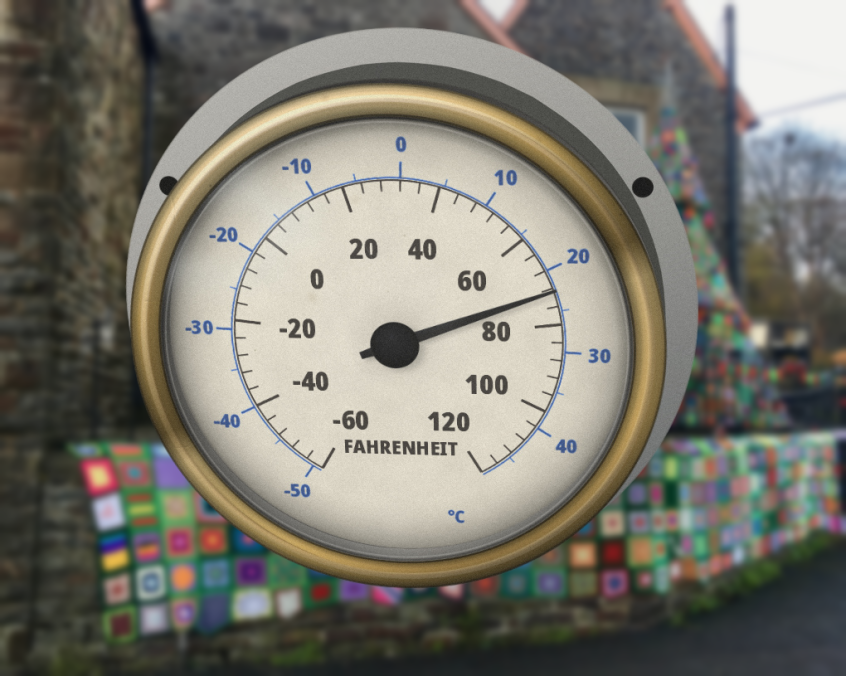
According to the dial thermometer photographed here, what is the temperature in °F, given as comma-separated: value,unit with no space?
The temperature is 72,°F
